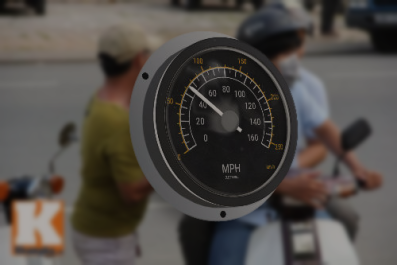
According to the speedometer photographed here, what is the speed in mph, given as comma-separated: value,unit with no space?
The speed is 45,mph
